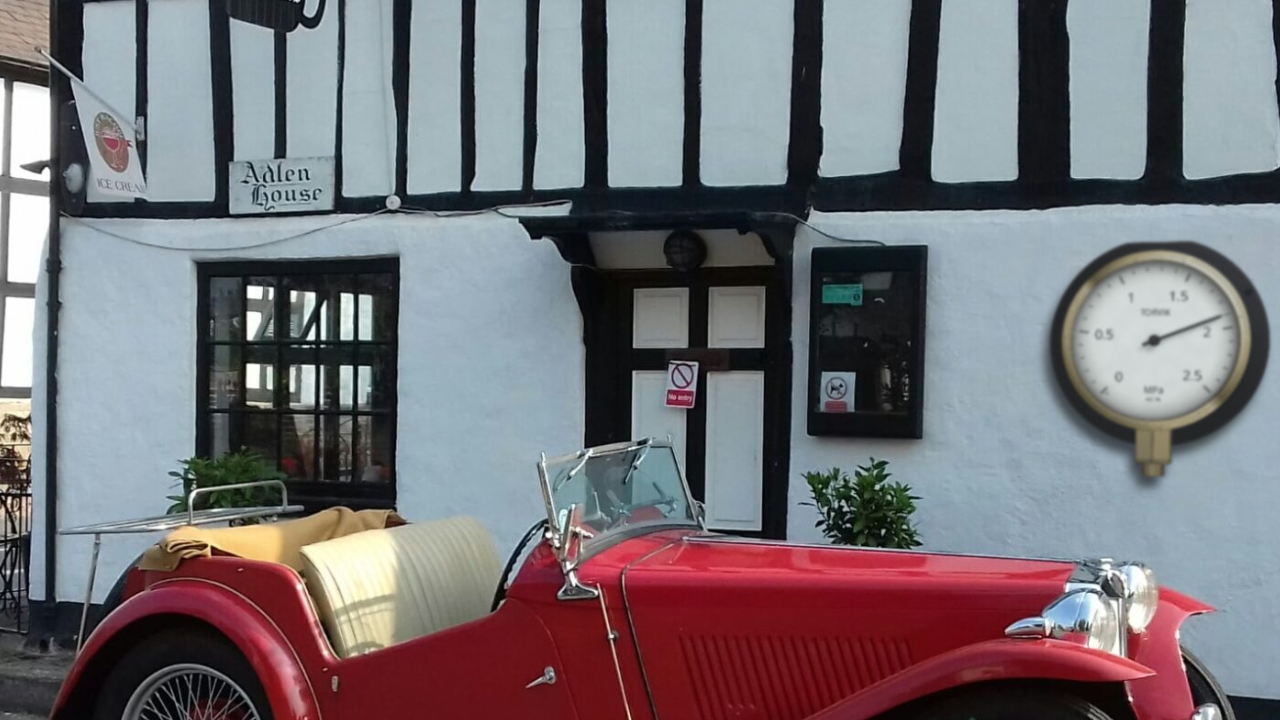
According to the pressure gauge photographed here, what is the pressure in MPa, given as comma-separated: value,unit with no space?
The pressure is 1.9,MPa
